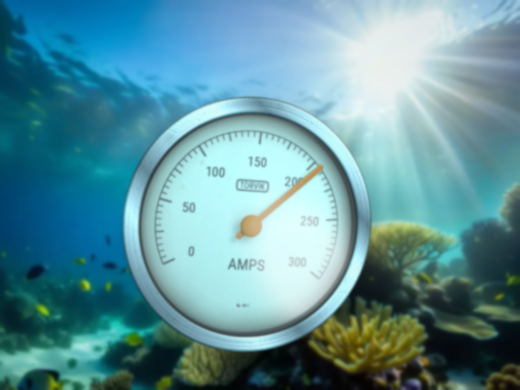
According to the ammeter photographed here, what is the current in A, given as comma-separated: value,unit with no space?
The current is 205,A
